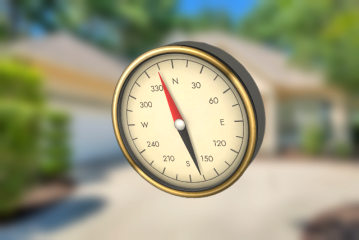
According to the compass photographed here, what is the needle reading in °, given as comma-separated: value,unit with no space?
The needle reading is 345,°
